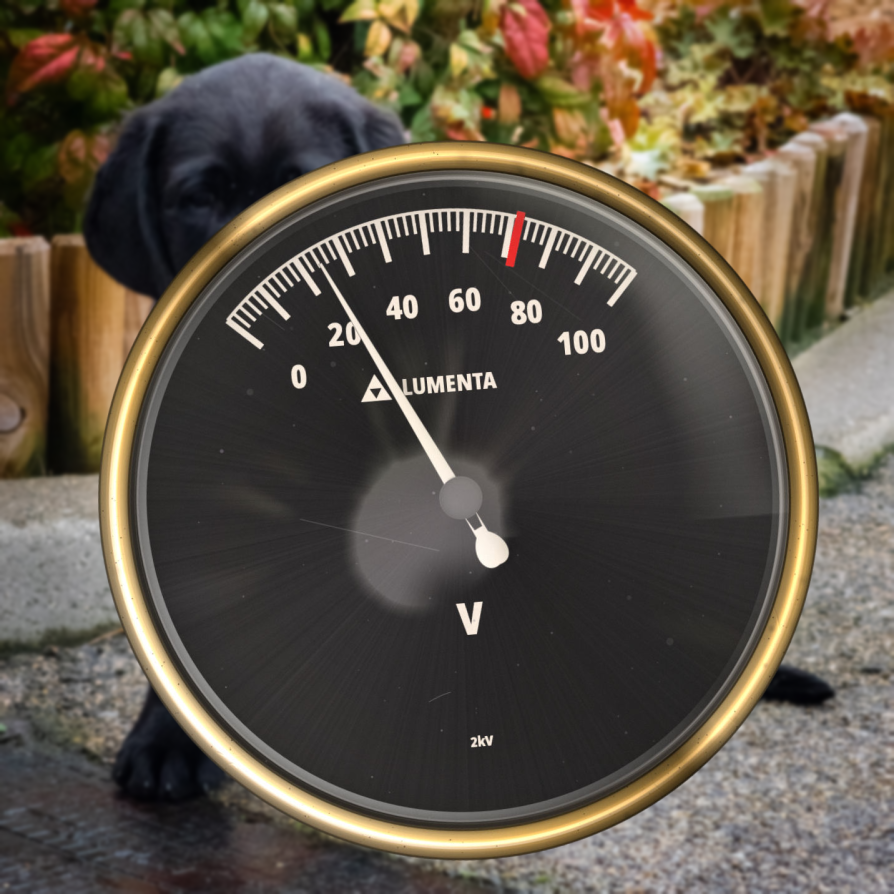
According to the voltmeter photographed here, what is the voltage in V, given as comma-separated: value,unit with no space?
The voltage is 24,V
